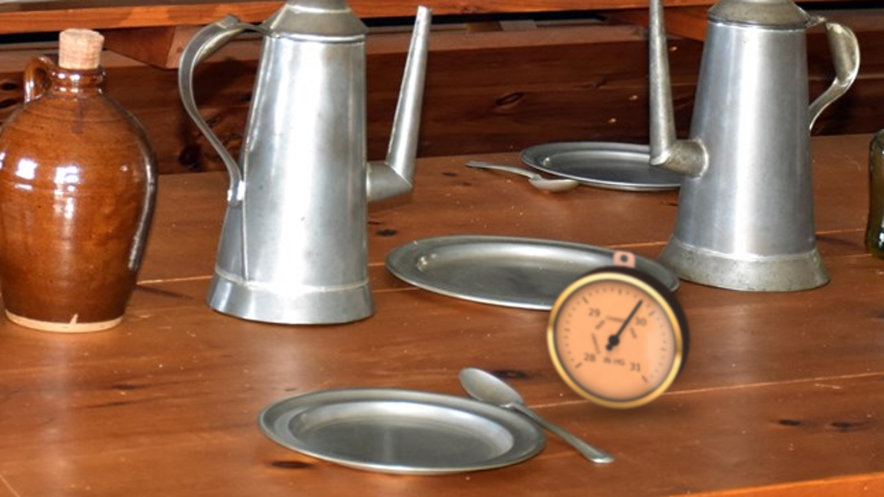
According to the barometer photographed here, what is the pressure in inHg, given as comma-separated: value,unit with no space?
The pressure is 29.8,inHg
